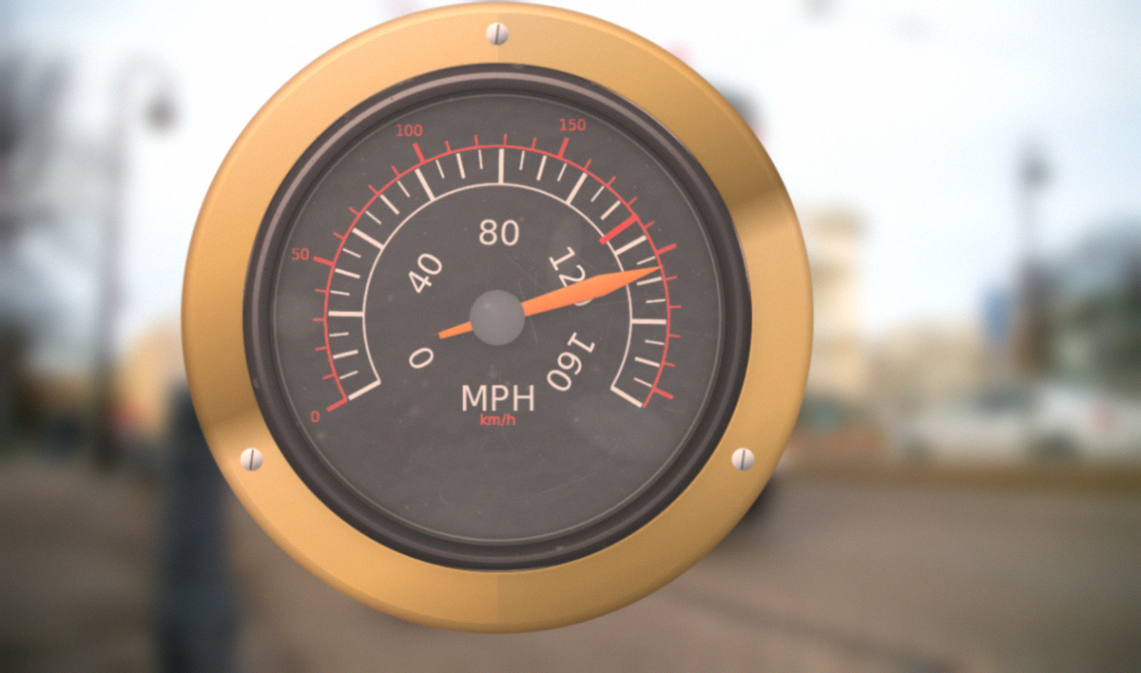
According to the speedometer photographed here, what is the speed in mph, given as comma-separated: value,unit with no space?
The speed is 127.5,mph
